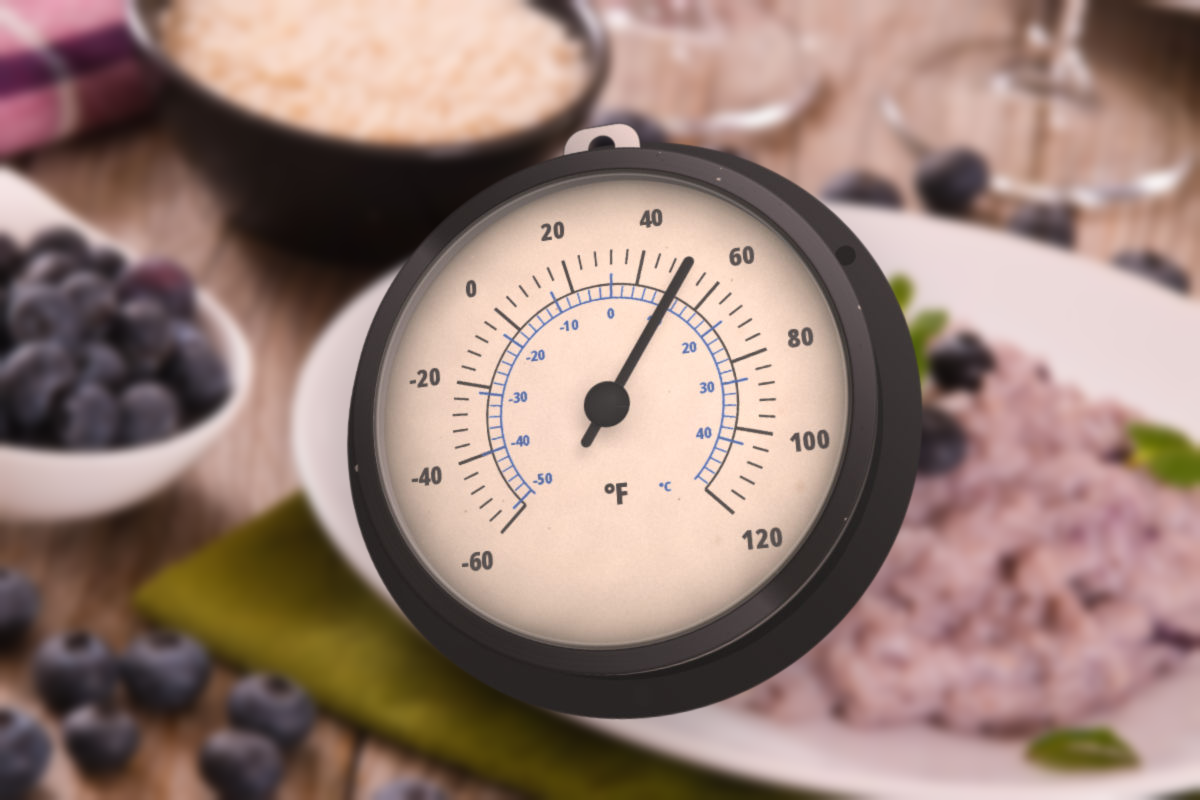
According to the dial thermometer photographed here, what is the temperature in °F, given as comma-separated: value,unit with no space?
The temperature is 52,°F
